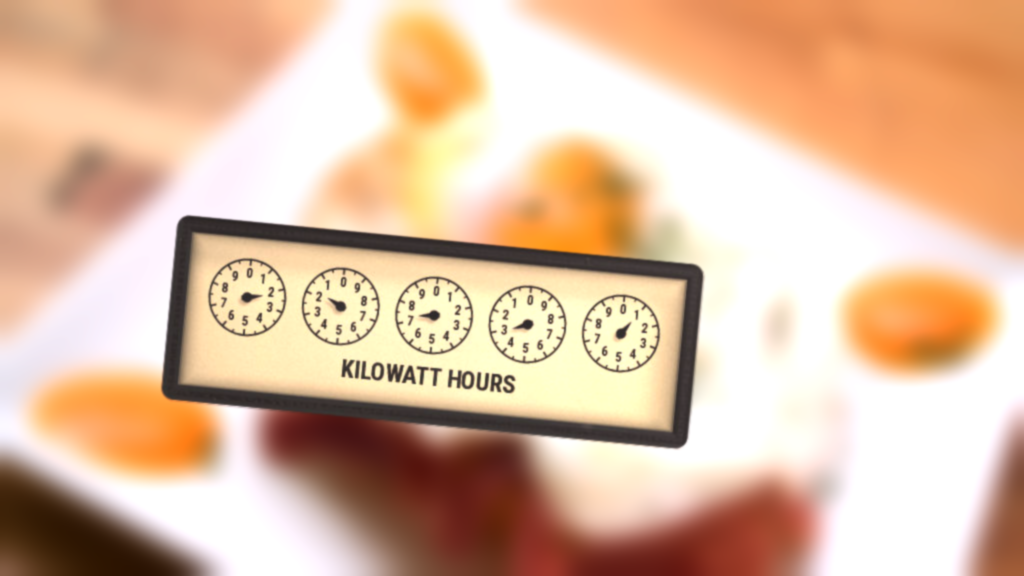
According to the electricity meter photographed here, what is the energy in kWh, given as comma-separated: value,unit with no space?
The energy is 21731,kWh
